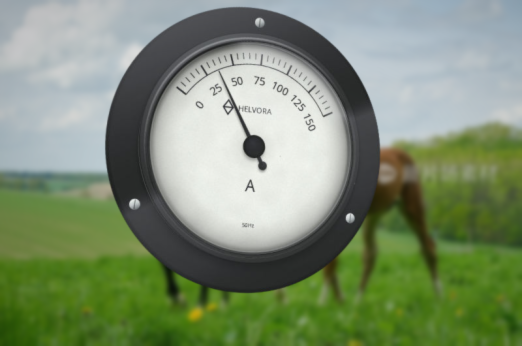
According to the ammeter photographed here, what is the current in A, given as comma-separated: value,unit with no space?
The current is 35,A
